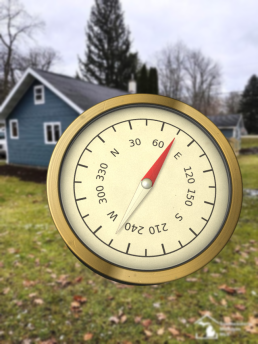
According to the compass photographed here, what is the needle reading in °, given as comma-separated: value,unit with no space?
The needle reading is 75,°
